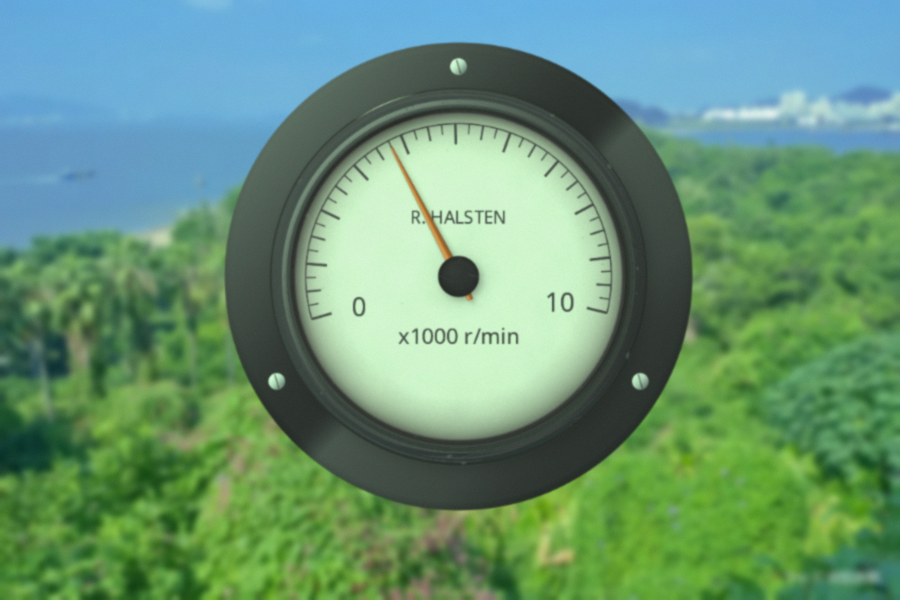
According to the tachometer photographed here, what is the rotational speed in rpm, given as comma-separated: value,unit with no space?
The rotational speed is 3750,rpm
